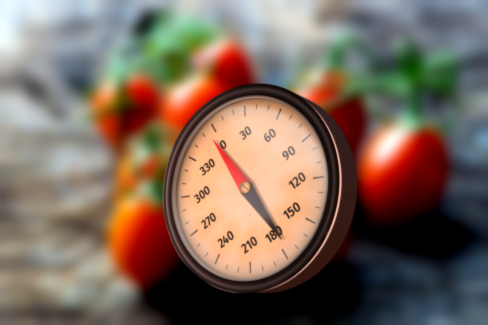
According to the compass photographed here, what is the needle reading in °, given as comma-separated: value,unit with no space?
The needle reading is 355,°
